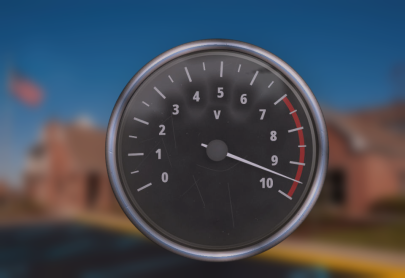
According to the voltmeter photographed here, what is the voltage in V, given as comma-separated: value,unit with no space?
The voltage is 9.5,V
